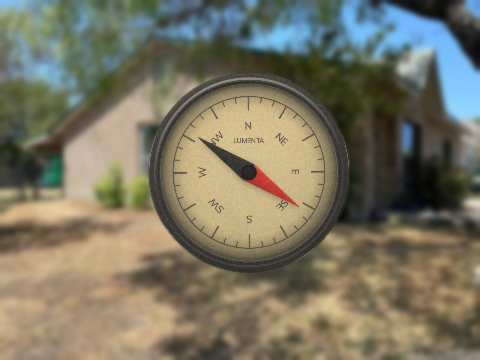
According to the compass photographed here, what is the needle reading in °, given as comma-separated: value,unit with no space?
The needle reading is 125,°
